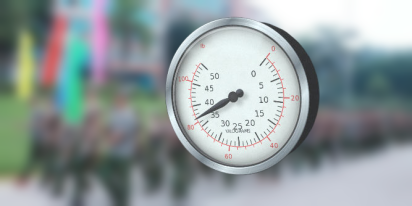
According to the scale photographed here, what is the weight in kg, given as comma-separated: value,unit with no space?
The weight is 37,kg
